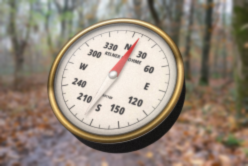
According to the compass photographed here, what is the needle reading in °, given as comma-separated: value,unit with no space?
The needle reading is 10,°
